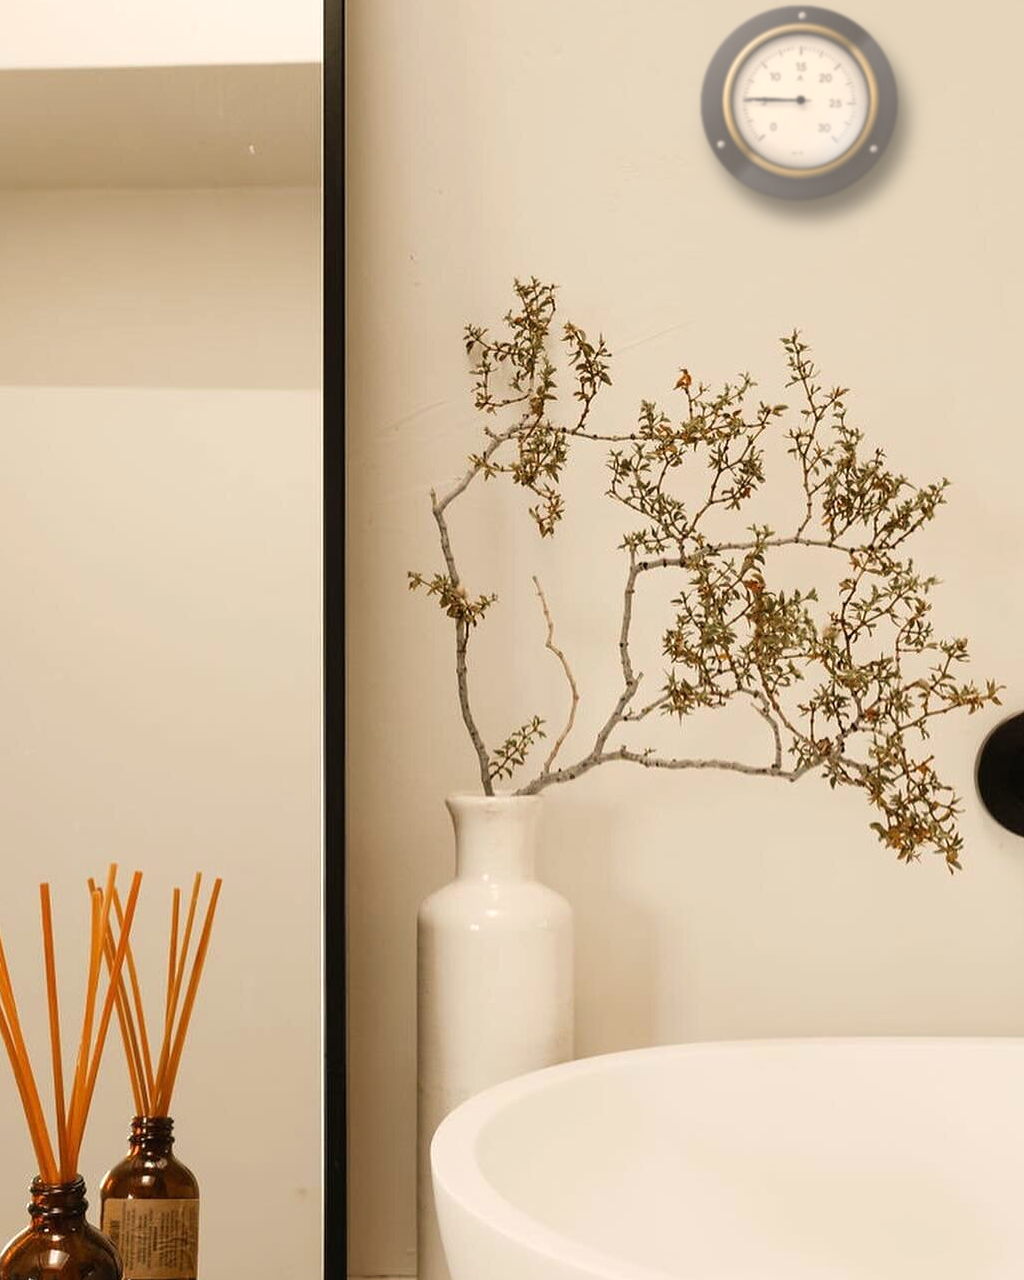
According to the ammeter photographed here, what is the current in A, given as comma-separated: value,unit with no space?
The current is 5,A
